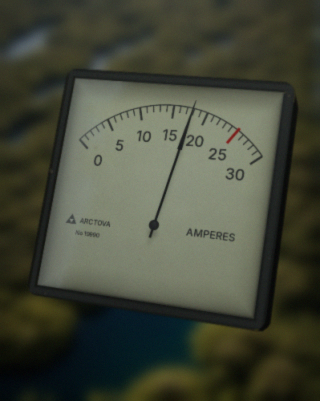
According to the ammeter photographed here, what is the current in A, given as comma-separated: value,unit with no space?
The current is 18,A
